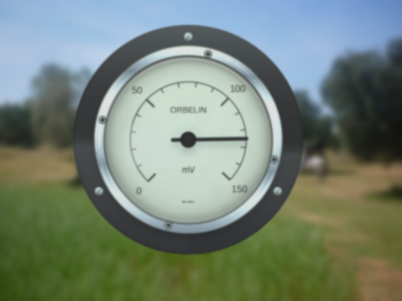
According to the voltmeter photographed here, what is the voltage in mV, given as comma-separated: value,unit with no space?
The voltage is 125,mV
